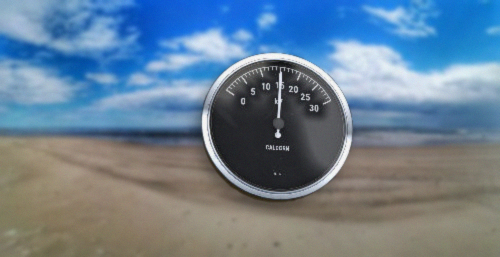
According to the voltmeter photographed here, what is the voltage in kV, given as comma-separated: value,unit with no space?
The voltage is 15,kV
